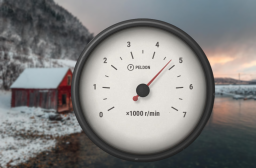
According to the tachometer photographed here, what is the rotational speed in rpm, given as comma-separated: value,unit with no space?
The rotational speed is 4750,rpm
